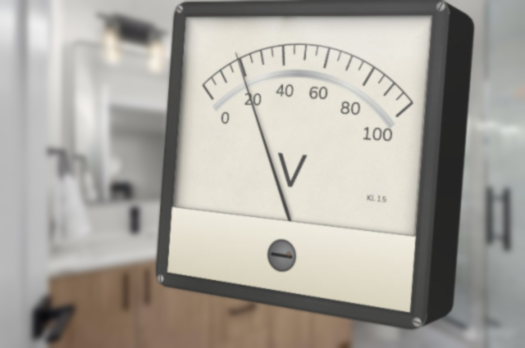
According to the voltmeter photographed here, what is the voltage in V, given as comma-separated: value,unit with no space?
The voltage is 20,V
